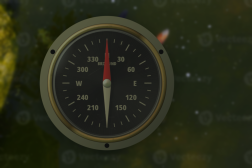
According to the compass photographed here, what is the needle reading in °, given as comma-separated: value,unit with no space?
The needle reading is 0,°
